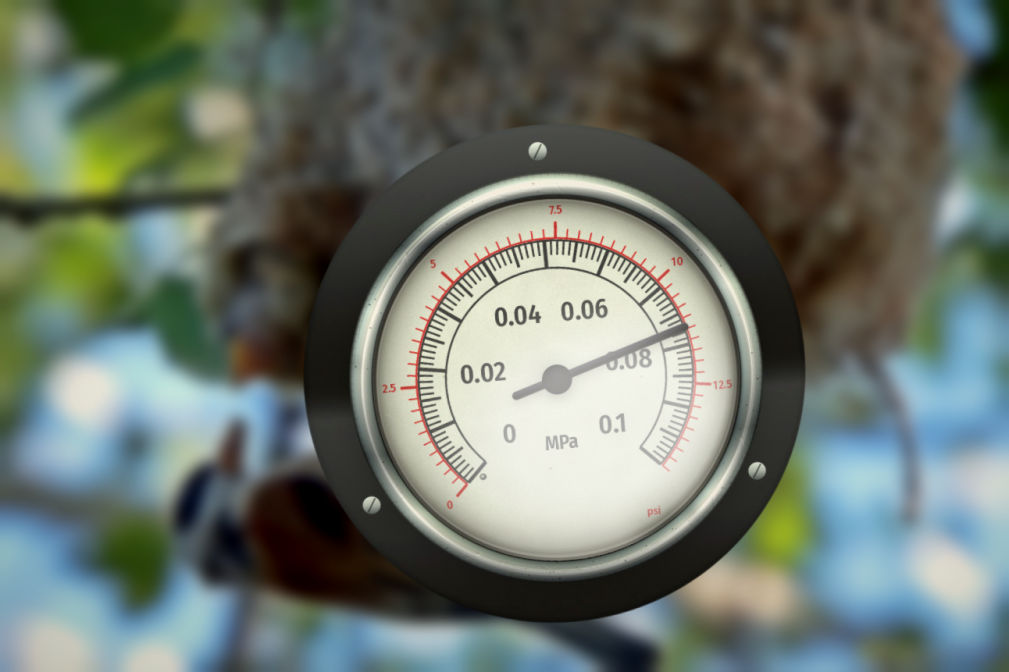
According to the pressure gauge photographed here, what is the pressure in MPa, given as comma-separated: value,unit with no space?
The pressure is 0.077,MPa
